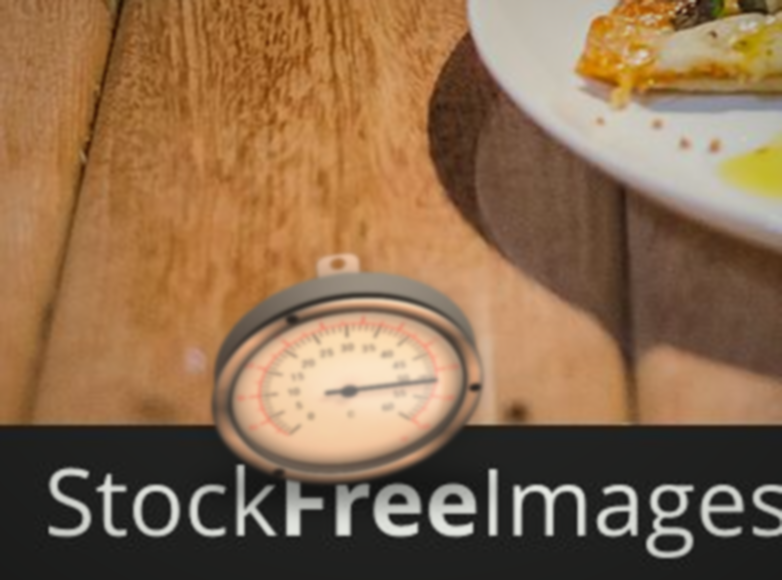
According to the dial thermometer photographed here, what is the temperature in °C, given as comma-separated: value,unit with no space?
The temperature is 50,°C
